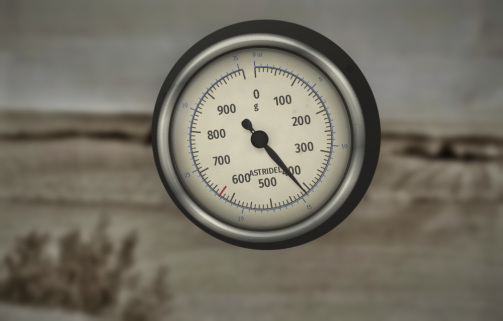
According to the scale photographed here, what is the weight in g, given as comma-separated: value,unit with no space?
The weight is 410,g
